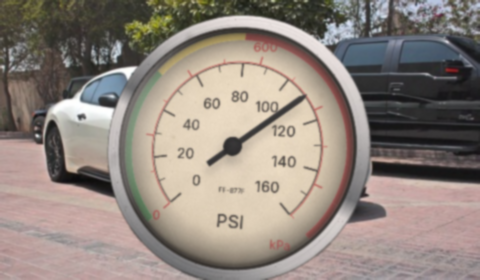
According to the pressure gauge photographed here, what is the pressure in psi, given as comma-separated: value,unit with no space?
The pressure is 110,psi
